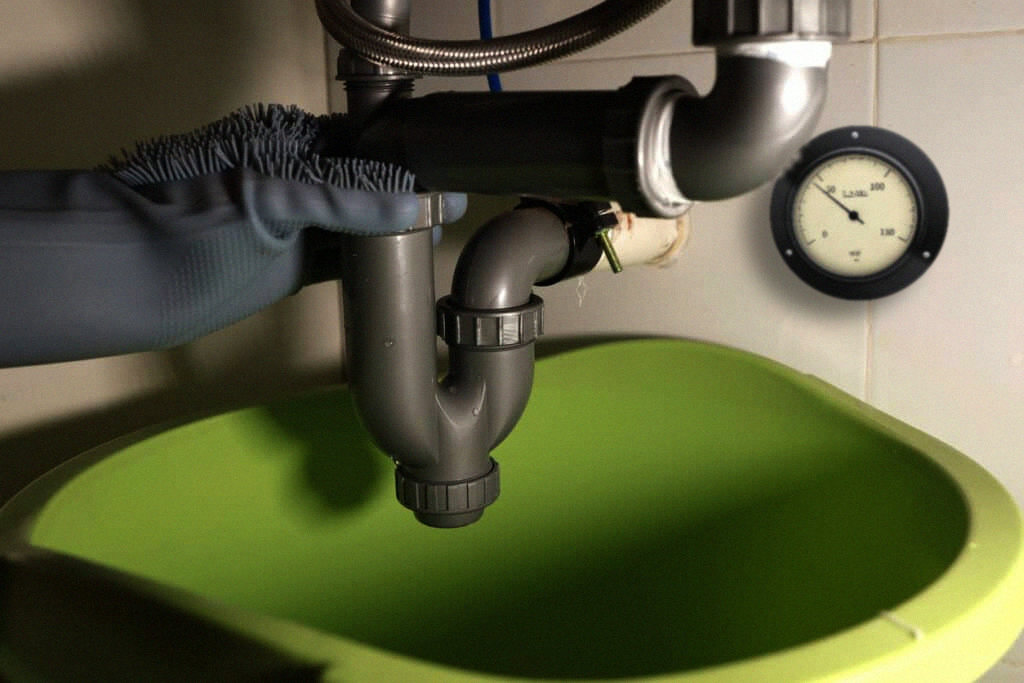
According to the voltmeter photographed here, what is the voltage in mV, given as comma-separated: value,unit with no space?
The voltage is 45,mV
